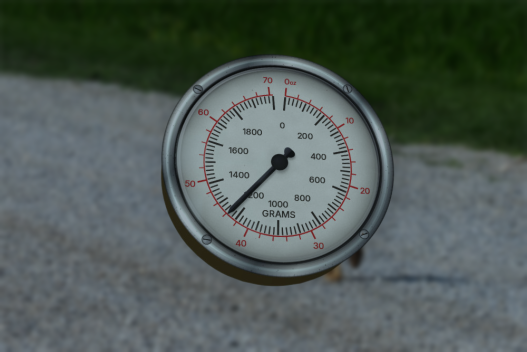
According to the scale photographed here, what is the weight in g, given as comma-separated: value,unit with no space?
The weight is 1240,g
